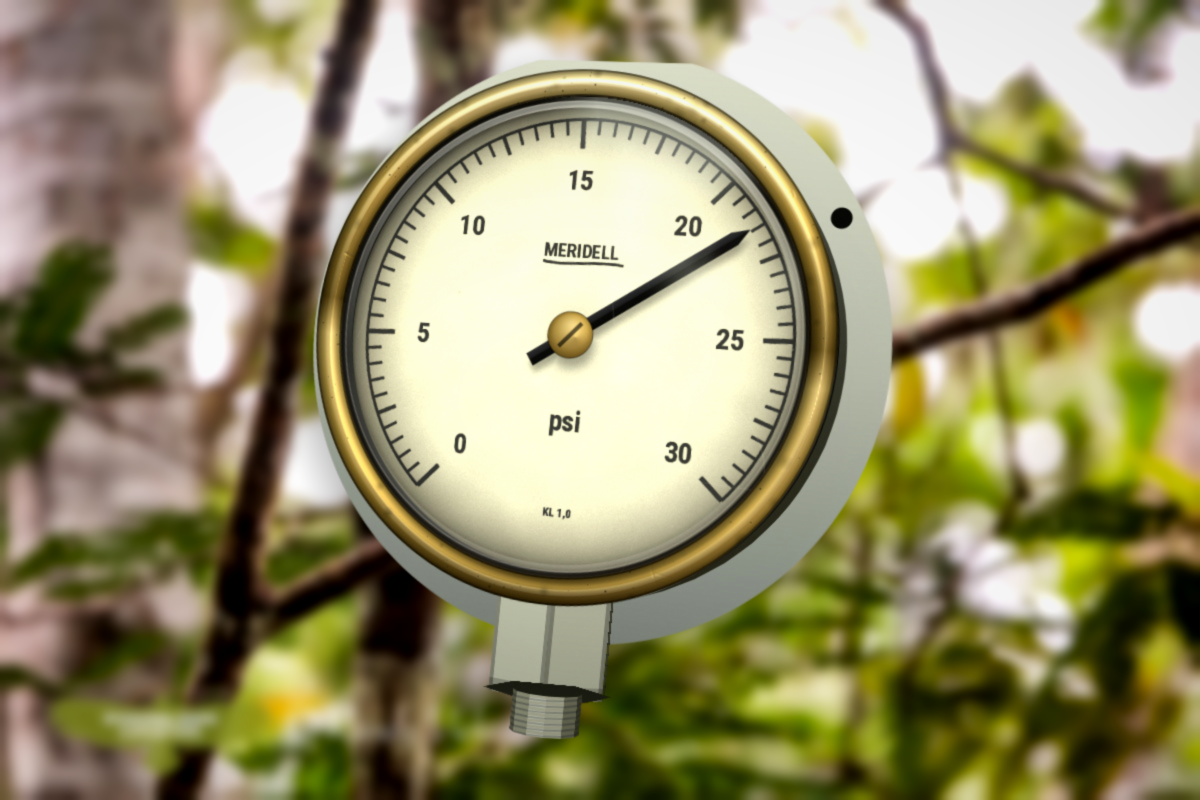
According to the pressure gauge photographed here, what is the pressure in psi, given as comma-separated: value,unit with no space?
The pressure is 21.5,psi
